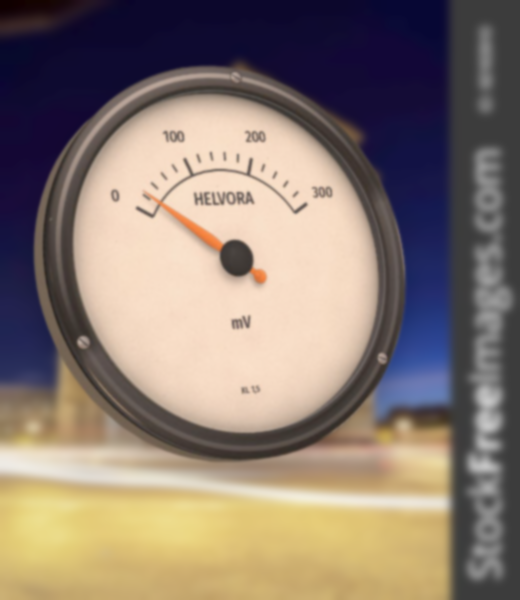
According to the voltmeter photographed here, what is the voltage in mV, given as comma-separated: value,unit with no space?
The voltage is 20,mV
